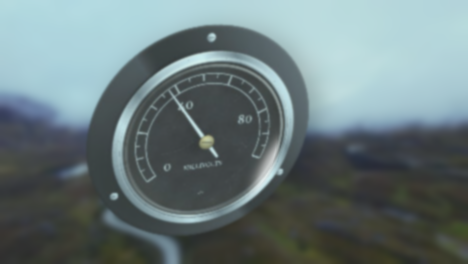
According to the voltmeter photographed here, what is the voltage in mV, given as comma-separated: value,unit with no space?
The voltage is 37.5,mV
